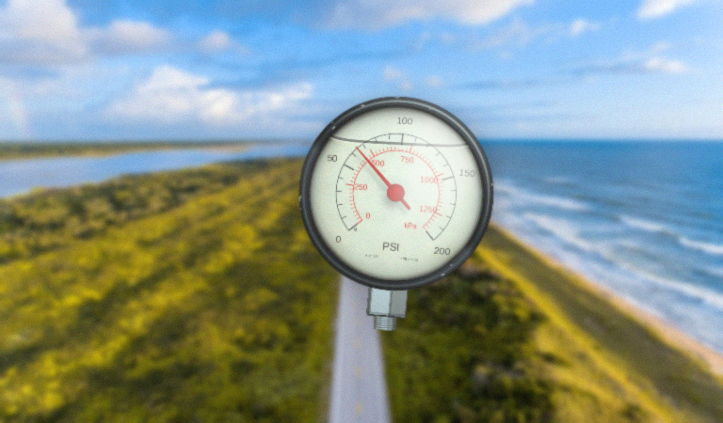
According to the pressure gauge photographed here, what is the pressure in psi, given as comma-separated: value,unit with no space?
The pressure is 65,psi
